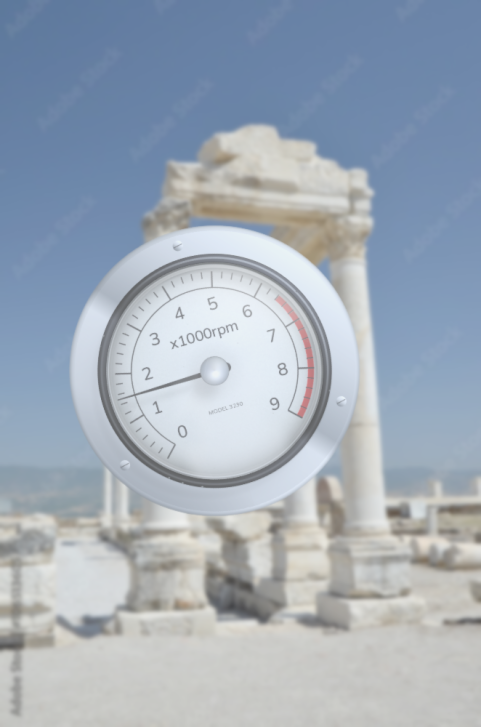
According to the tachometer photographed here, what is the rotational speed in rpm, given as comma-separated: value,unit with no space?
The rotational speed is 1500,rpm
